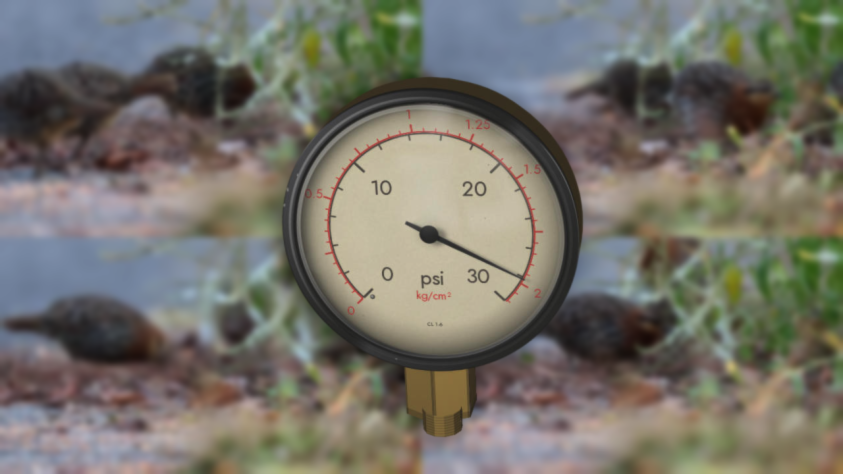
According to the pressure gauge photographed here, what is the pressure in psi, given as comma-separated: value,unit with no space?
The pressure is 28,psi
